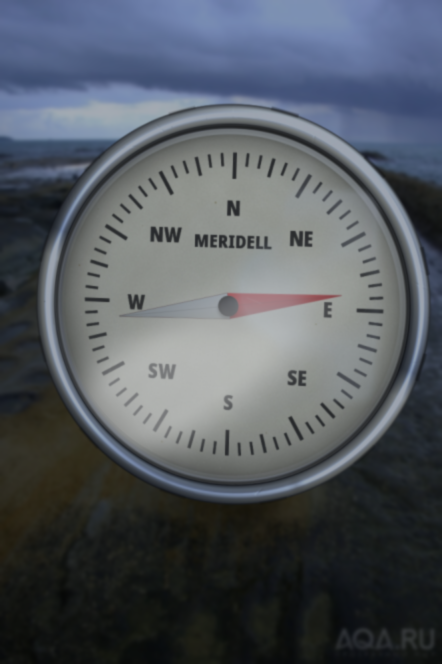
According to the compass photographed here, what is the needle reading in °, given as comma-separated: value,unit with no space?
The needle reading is 82.5,°
